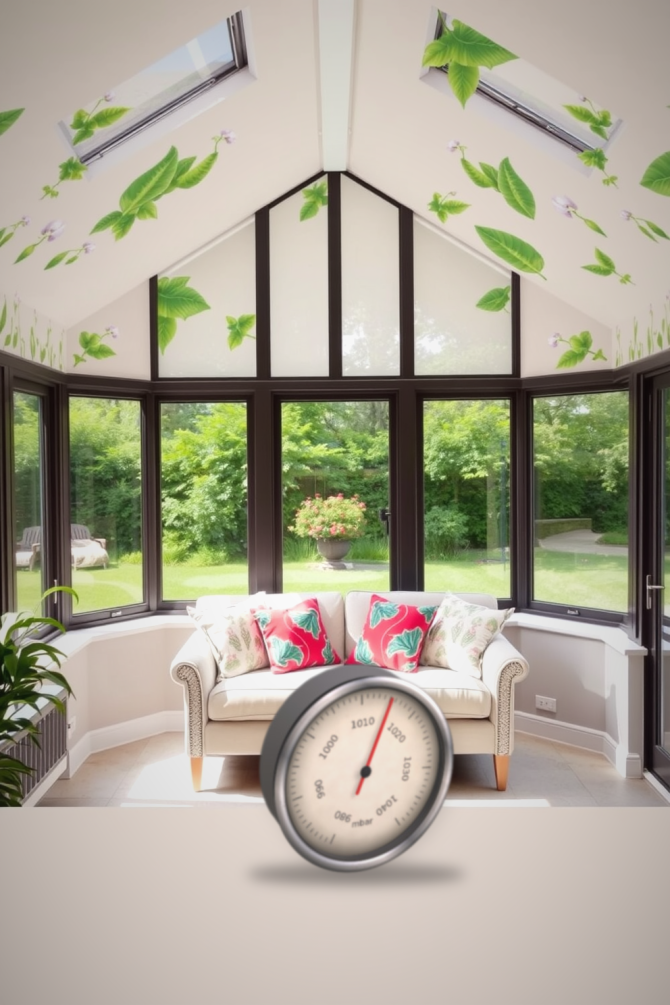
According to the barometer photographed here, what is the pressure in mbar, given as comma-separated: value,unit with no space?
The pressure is 1015,mbar
